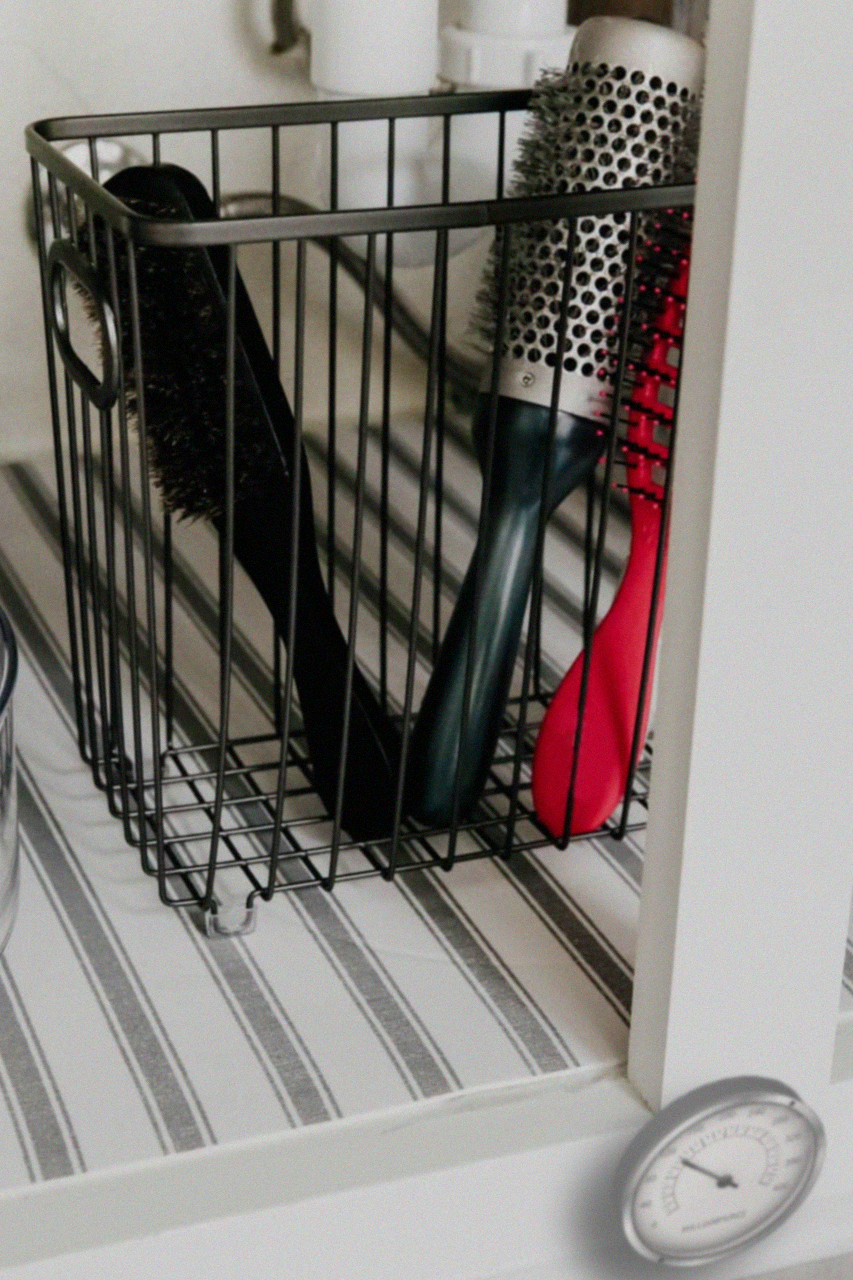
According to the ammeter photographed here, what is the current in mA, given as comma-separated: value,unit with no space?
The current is 120,mA
